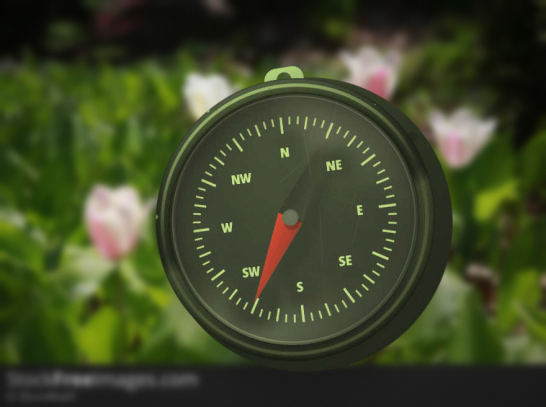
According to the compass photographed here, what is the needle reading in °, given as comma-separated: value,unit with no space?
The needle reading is 210,°
